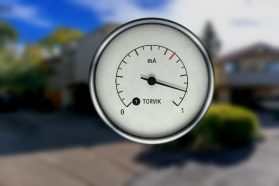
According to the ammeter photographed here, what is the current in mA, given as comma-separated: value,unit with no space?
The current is 0.9,mA
